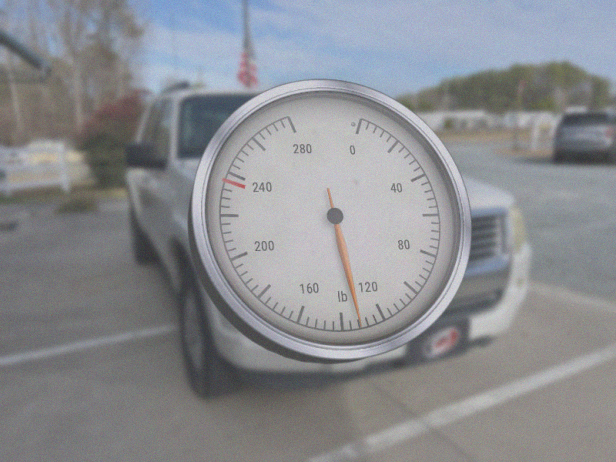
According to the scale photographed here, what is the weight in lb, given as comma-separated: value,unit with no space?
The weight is 132,lb
